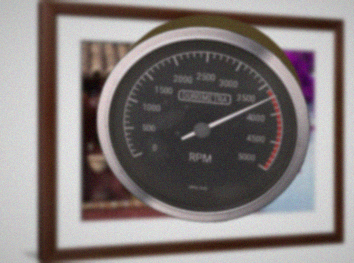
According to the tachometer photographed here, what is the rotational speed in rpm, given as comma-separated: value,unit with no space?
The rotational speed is 3700,rpm
